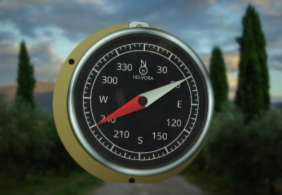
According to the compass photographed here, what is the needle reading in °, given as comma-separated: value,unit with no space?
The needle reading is 240,°
